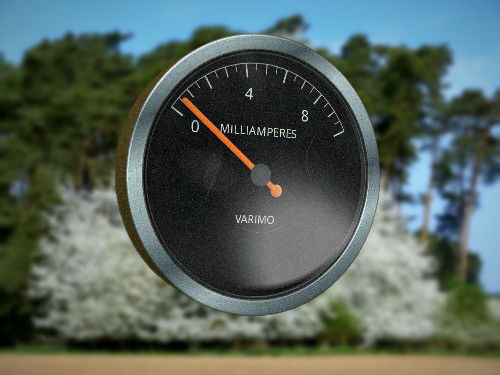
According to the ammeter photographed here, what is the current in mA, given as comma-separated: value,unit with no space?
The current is 0.5,mA
